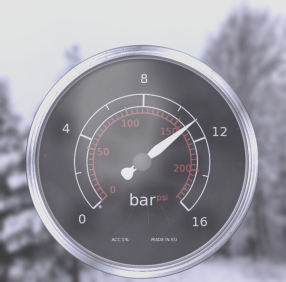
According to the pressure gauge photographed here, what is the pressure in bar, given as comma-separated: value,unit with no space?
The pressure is 11,bar
